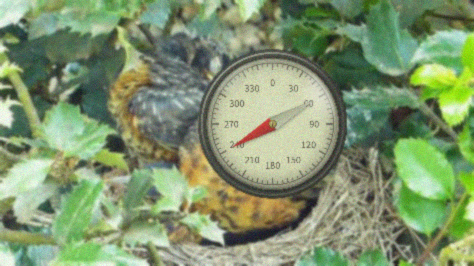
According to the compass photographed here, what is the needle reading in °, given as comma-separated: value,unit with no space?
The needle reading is 240,°
